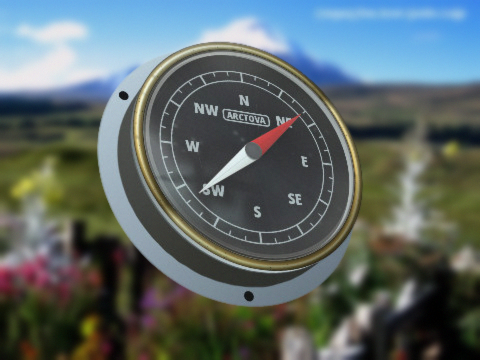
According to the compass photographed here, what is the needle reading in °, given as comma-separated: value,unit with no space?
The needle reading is 50,°
